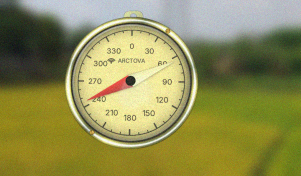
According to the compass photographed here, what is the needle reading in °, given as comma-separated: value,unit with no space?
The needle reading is 245,°
